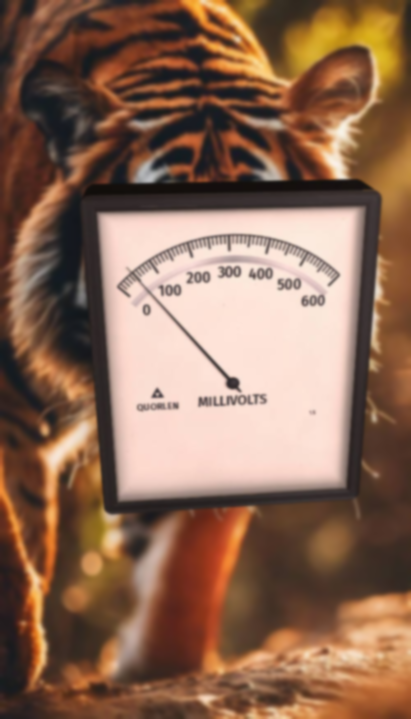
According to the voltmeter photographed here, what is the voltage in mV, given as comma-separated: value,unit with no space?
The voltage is 50,mV
